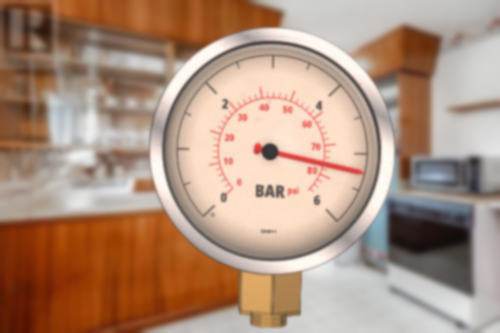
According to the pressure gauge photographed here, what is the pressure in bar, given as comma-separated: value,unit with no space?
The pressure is 5.25,bar
